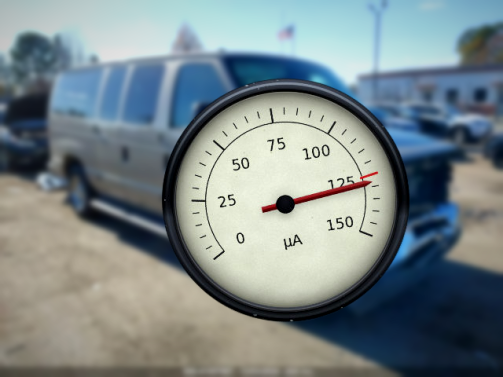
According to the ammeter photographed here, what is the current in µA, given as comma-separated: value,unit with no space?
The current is 127.5,µA
